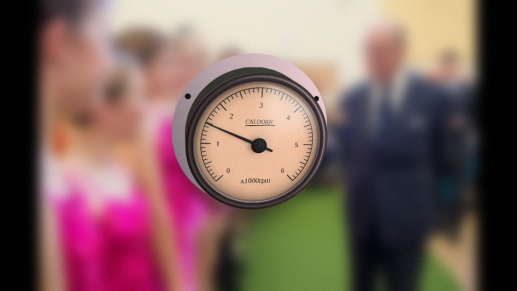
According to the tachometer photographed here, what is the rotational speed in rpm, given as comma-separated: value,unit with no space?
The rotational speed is 1500,rpm
